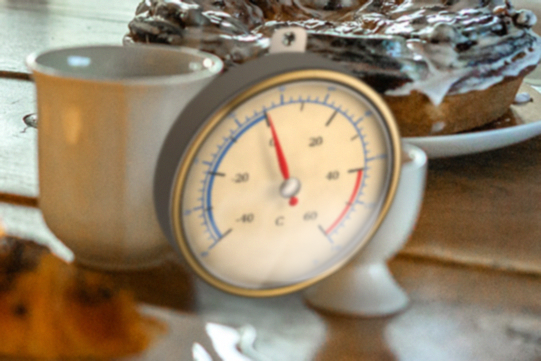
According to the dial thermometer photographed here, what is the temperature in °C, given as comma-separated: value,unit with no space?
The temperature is 0,°C
